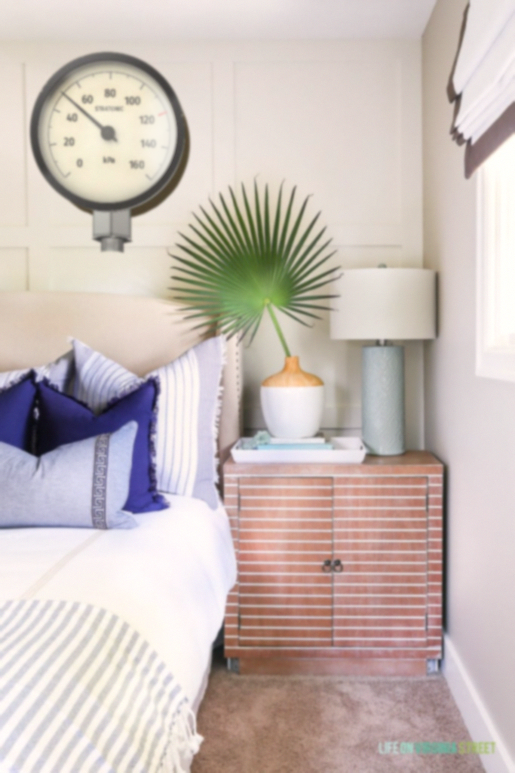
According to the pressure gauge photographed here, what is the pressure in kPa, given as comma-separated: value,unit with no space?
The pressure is 50,kPa
